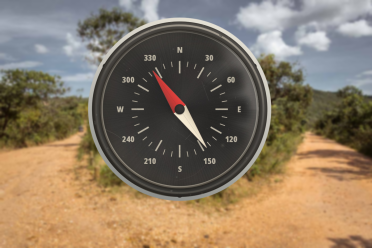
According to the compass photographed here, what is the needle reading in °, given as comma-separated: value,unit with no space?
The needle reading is 325,°
